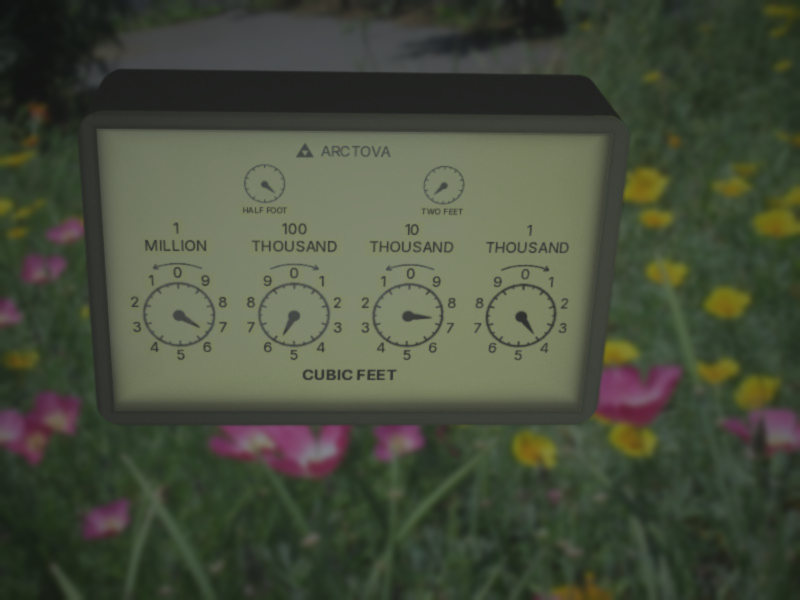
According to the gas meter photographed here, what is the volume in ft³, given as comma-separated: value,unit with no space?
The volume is 657400,ft³
